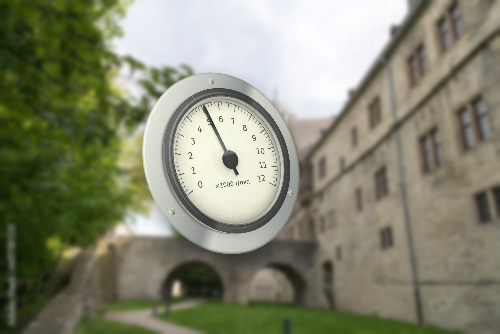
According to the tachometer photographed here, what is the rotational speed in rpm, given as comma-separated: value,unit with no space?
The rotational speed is 5000,rpm
